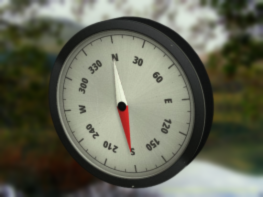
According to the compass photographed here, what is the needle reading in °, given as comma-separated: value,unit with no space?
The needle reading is 180,°
